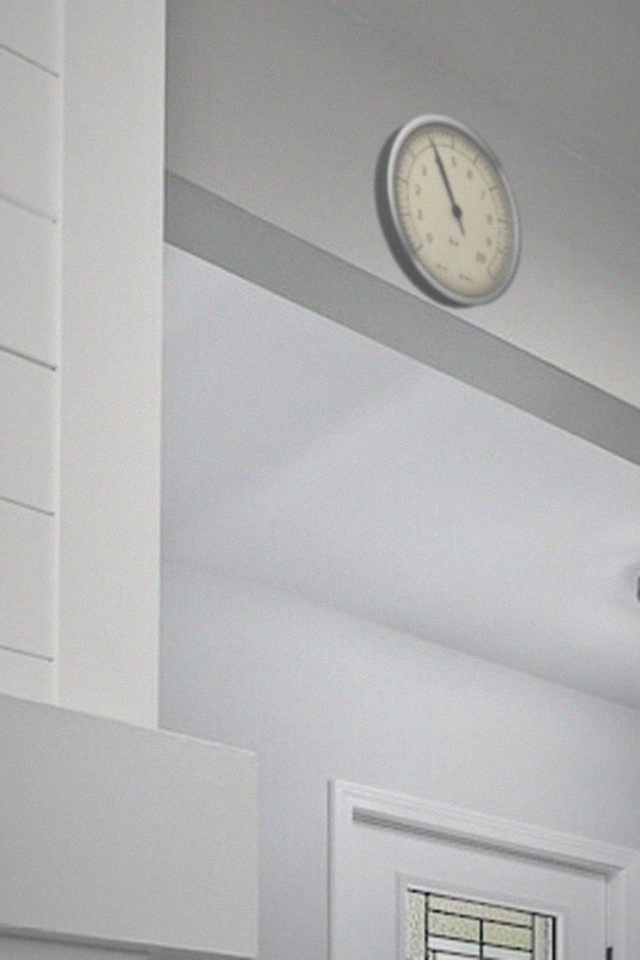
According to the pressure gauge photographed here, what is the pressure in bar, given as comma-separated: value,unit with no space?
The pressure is 4,bar
